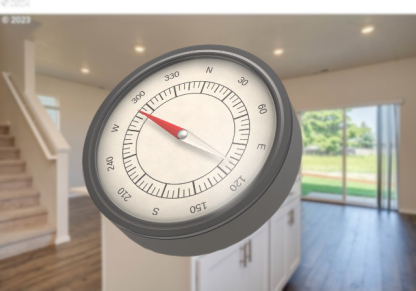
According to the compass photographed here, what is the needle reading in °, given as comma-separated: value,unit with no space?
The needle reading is 290,°
